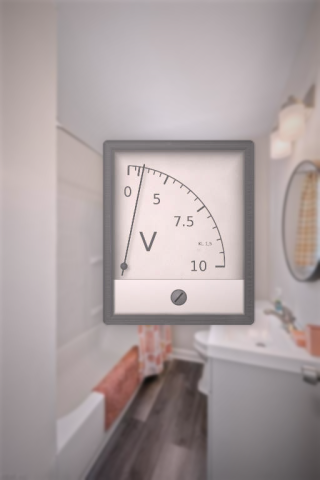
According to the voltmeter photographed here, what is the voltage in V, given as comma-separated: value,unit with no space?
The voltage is 3,V
